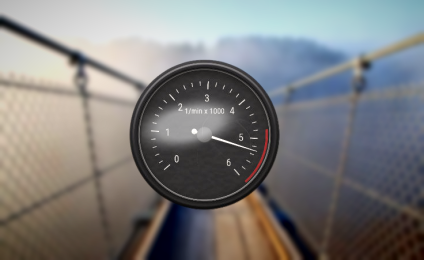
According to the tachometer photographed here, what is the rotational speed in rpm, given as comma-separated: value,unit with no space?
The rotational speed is 5300,rpm
